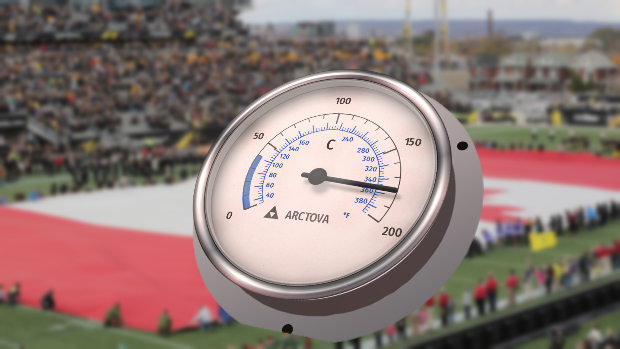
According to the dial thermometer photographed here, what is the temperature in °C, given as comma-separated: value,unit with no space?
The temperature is 180,°C
